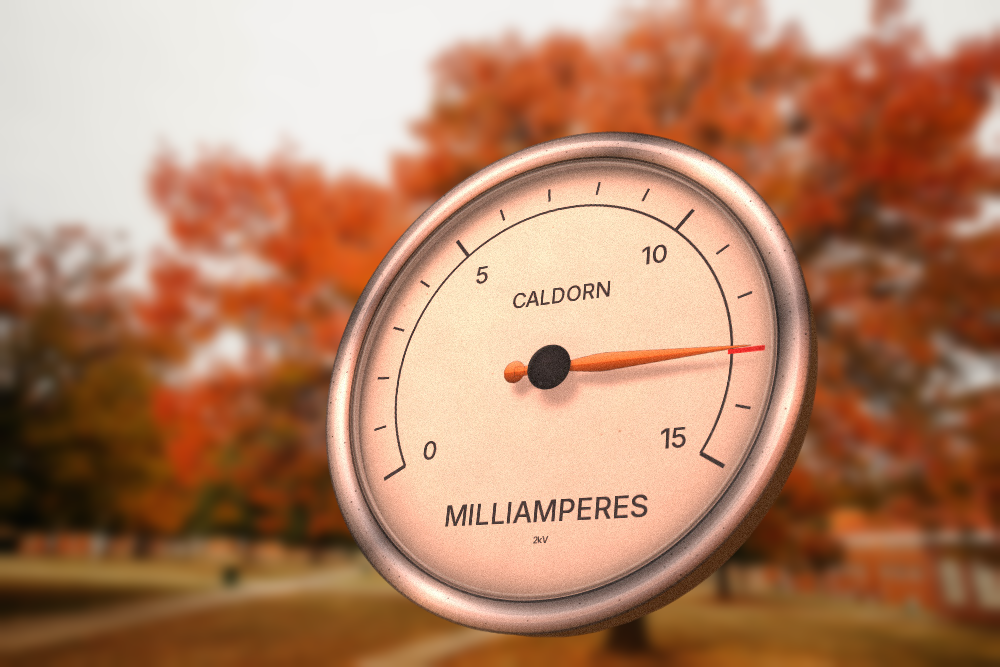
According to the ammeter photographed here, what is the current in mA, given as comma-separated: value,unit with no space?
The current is 13,mA
